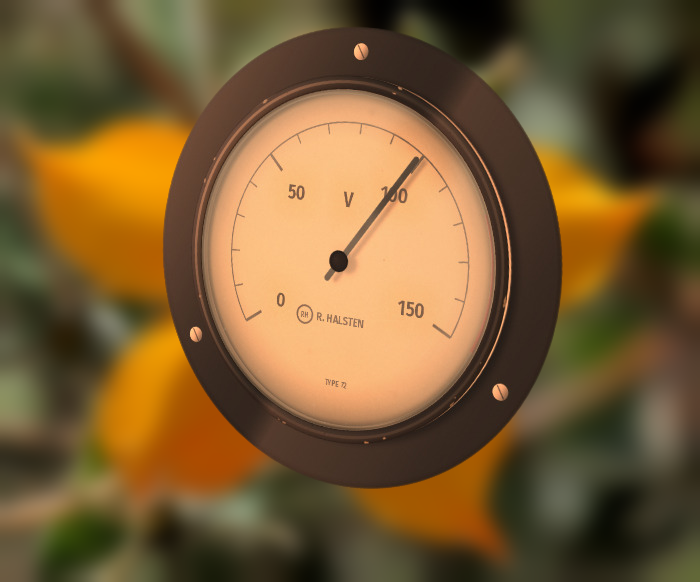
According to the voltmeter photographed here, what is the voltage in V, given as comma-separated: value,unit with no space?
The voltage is 100,V
